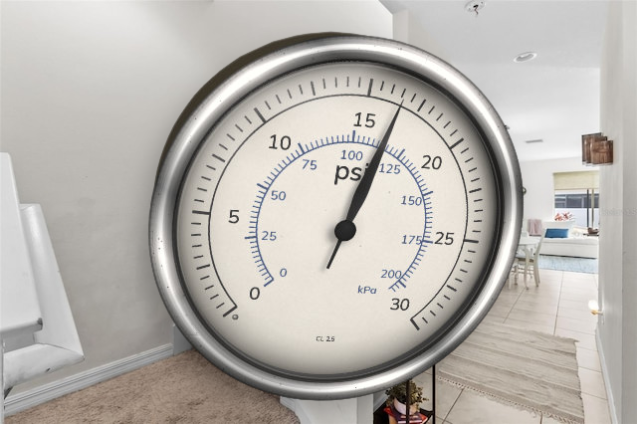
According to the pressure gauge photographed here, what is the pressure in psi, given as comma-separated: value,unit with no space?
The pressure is 16.5,psi
